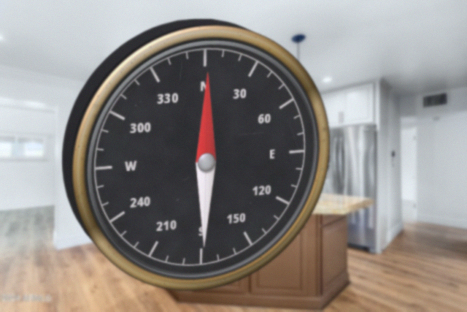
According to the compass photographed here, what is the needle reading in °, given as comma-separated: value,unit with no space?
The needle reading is 0,°
